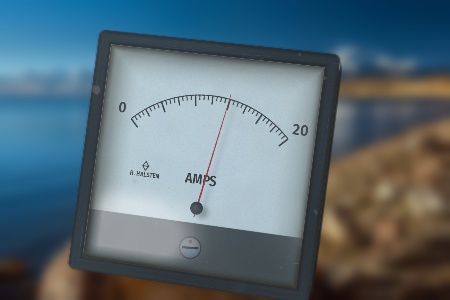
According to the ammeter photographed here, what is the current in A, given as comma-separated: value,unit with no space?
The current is 12,A
